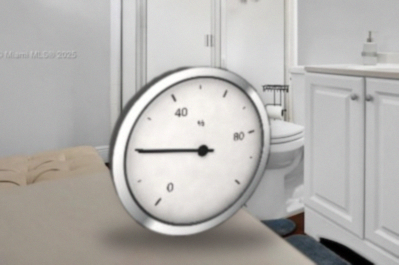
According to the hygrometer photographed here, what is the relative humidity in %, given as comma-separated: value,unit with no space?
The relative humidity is 20,%
